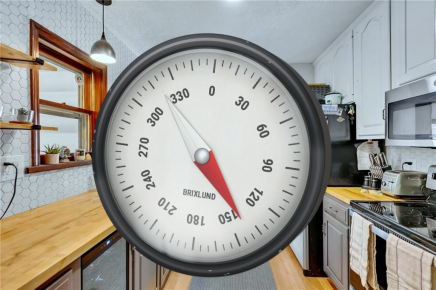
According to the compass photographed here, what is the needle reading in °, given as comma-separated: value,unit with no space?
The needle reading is 140,°
